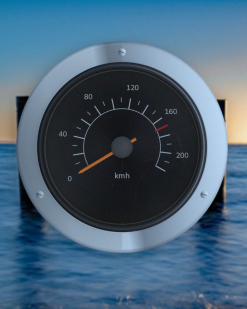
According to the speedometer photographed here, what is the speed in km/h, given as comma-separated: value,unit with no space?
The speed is 0,km/h
